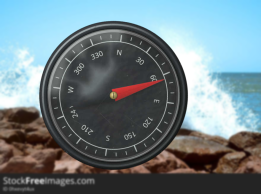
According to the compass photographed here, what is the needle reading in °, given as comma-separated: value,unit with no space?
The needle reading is 65,°
